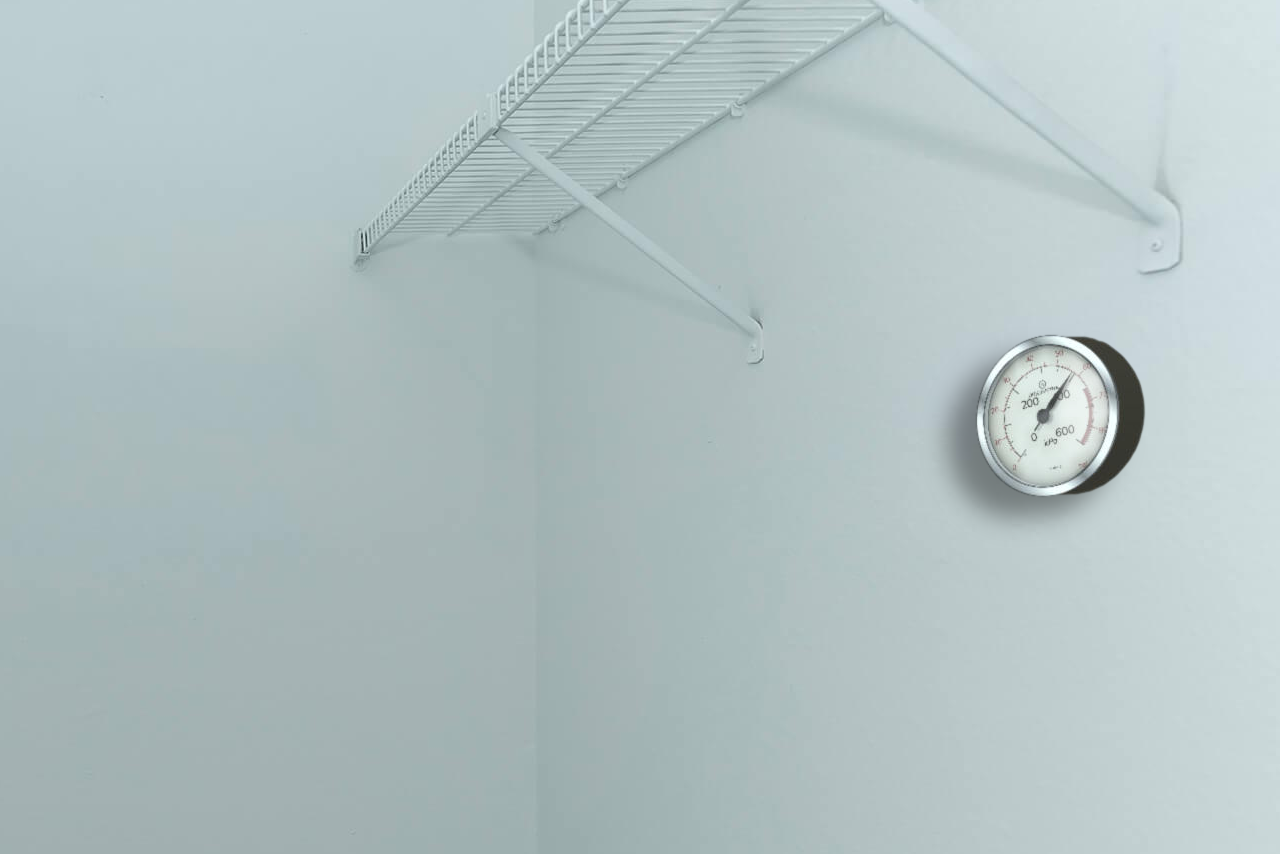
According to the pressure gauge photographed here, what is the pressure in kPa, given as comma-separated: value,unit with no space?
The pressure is 400,kPa
